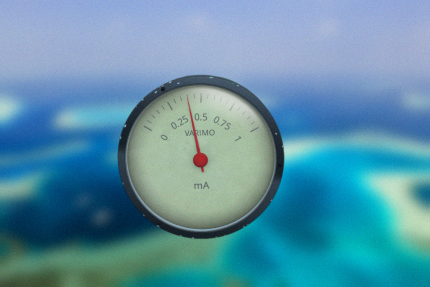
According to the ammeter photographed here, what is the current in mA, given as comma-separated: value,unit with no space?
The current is 0.4,mA
